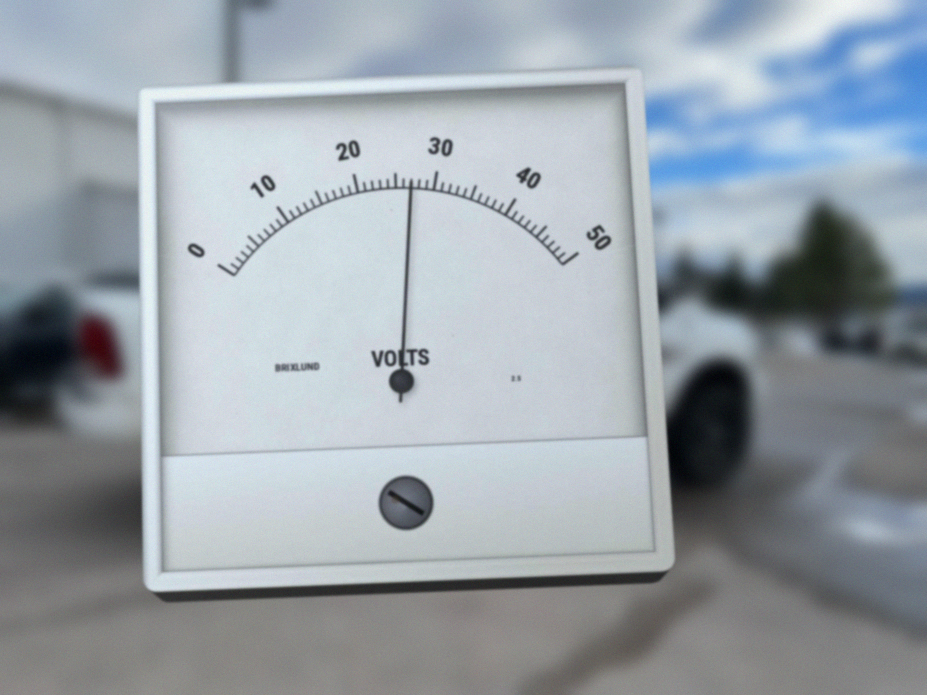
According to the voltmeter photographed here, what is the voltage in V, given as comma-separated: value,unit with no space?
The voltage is 27,V
